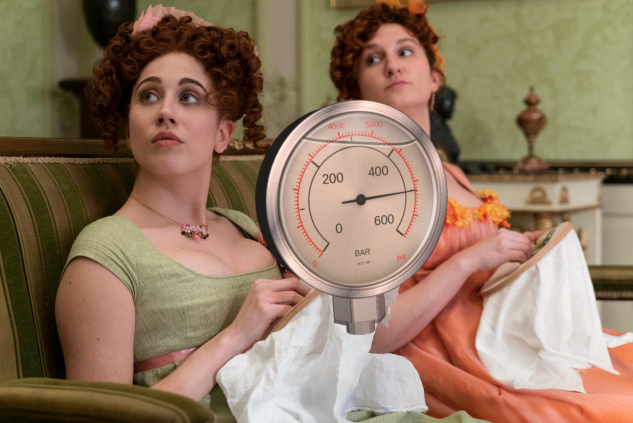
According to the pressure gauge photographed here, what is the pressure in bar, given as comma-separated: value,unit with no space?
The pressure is 500,bar
